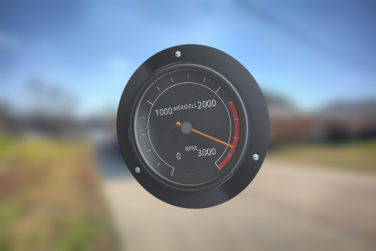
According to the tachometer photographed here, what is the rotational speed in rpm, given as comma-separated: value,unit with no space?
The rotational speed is 2700,rpm
